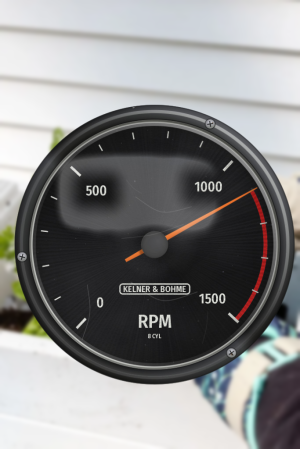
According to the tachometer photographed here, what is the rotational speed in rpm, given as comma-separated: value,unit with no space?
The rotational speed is 1100,rpm
